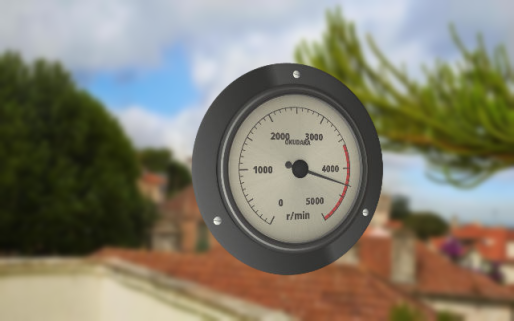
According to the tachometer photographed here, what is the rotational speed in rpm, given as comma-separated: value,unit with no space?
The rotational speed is 4300,rpm
